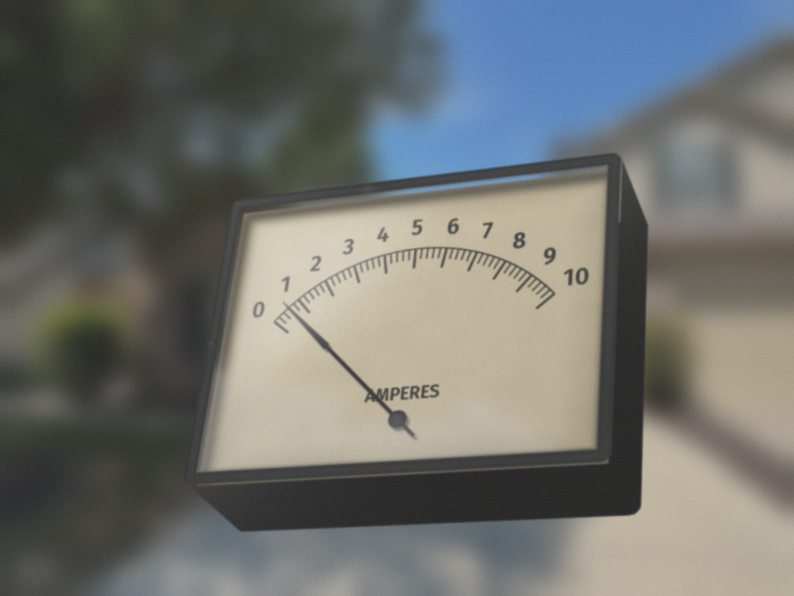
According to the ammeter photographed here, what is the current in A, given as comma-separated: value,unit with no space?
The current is 0.6,A
